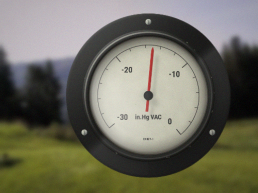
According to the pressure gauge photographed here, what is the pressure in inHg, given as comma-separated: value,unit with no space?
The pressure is -15,inHg
